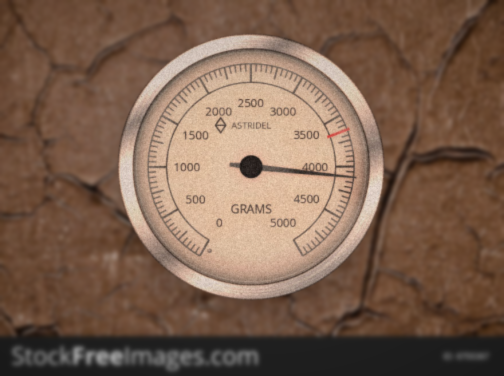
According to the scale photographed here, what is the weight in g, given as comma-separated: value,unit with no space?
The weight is 4100,g
